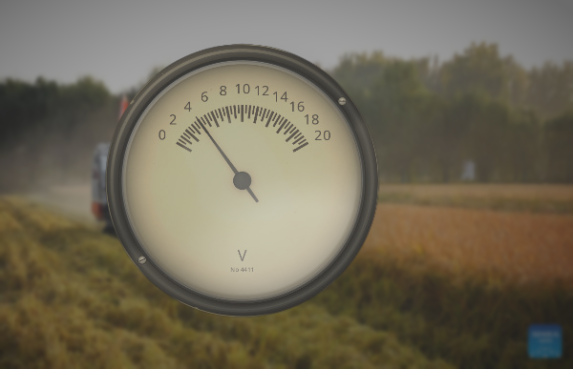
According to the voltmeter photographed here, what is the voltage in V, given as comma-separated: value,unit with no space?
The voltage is 4,V
